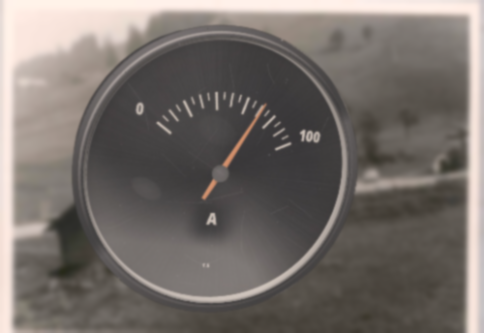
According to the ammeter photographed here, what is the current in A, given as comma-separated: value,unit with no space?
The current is 70,A
